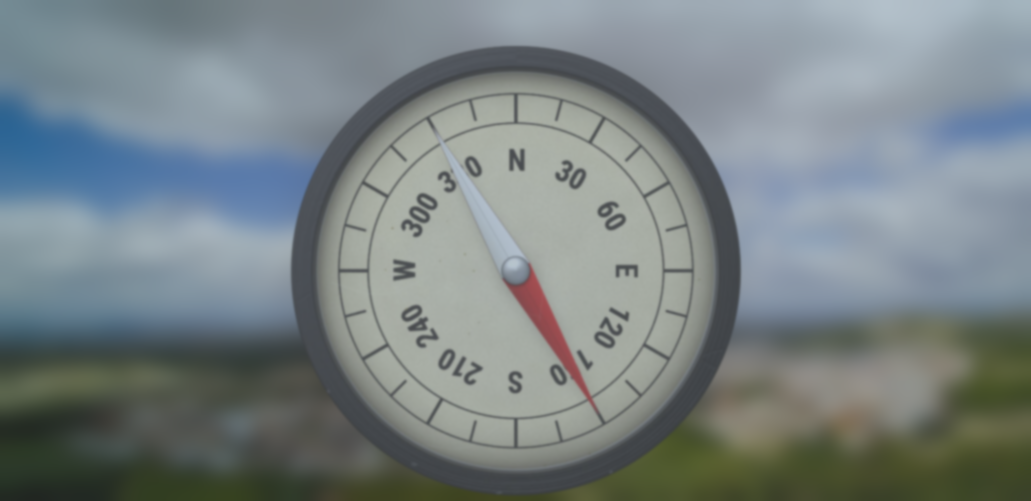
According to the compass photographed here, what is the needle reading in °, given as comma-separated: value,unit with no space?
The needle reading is 150,°
